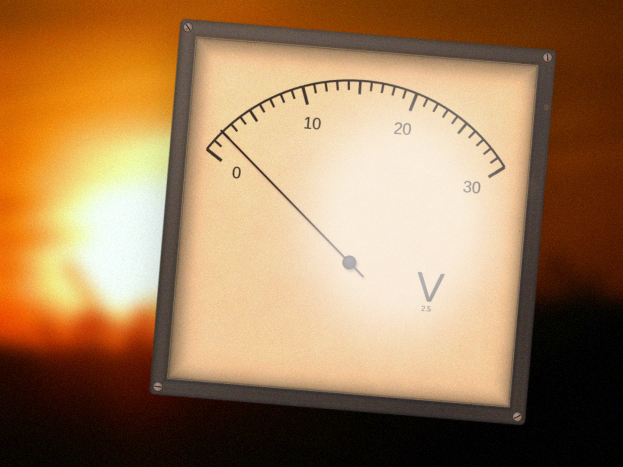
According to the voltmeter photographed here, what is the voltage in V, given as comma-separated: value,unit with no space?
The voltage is 2,V
